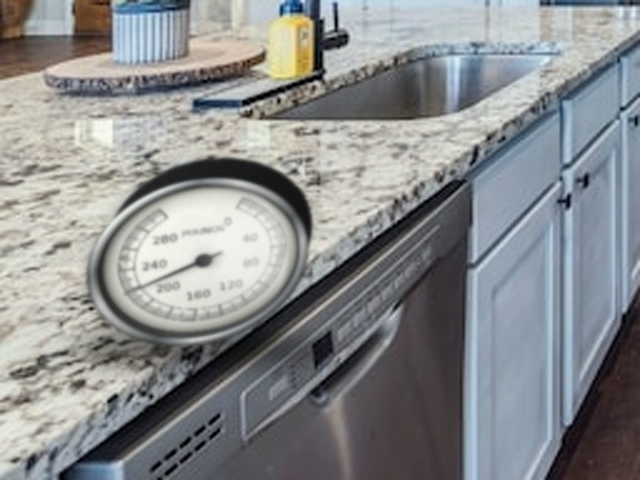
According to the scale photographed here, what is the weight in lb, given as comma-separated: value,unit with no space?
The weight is 220,lb
